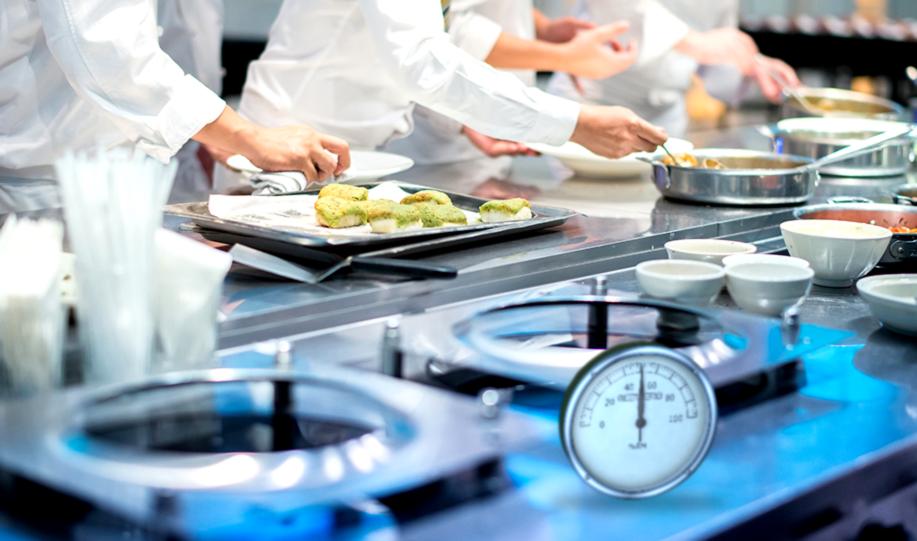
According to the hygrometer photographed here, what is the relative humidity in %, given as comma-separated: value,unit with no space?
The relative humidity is 50,%
